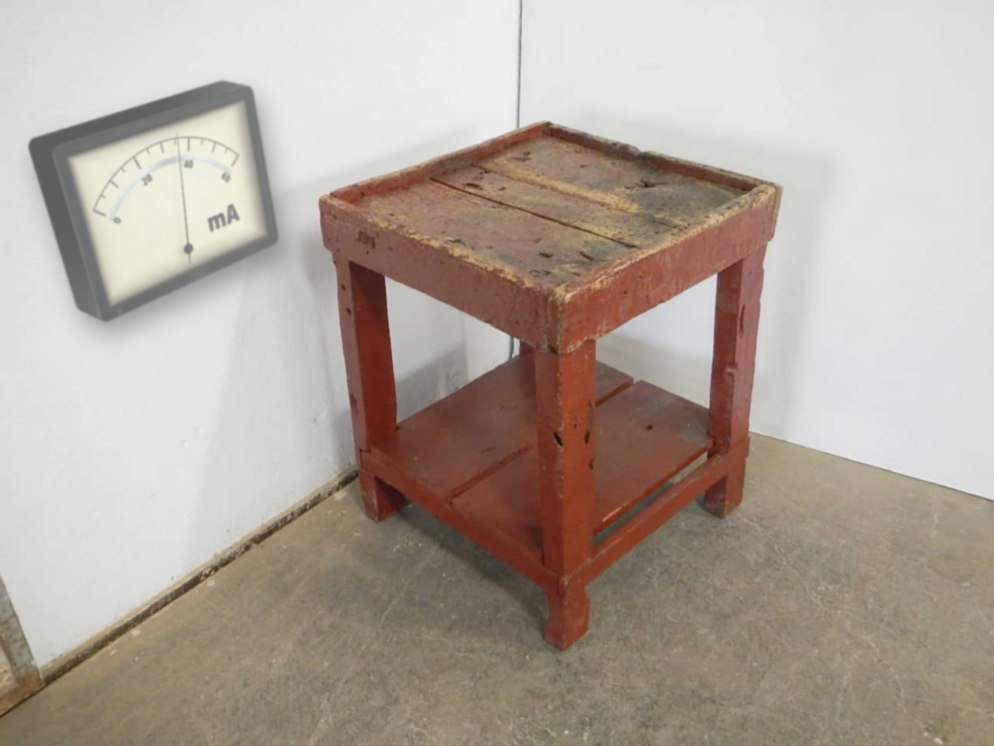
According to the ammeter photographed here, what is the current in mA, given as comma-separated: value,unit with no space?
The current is 35,mA
